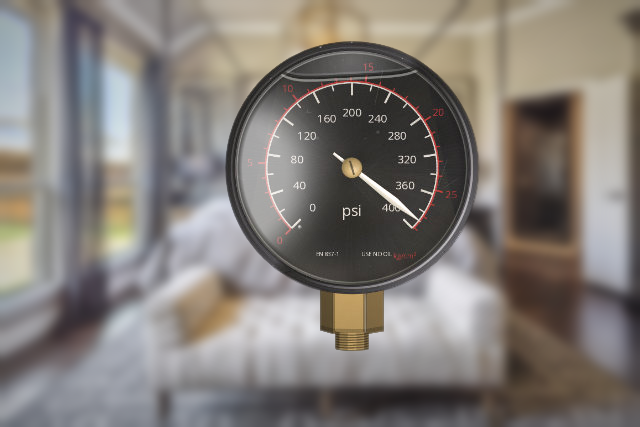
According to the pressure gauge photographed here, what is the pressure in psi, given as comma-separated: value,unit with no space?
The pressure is 390,psi
